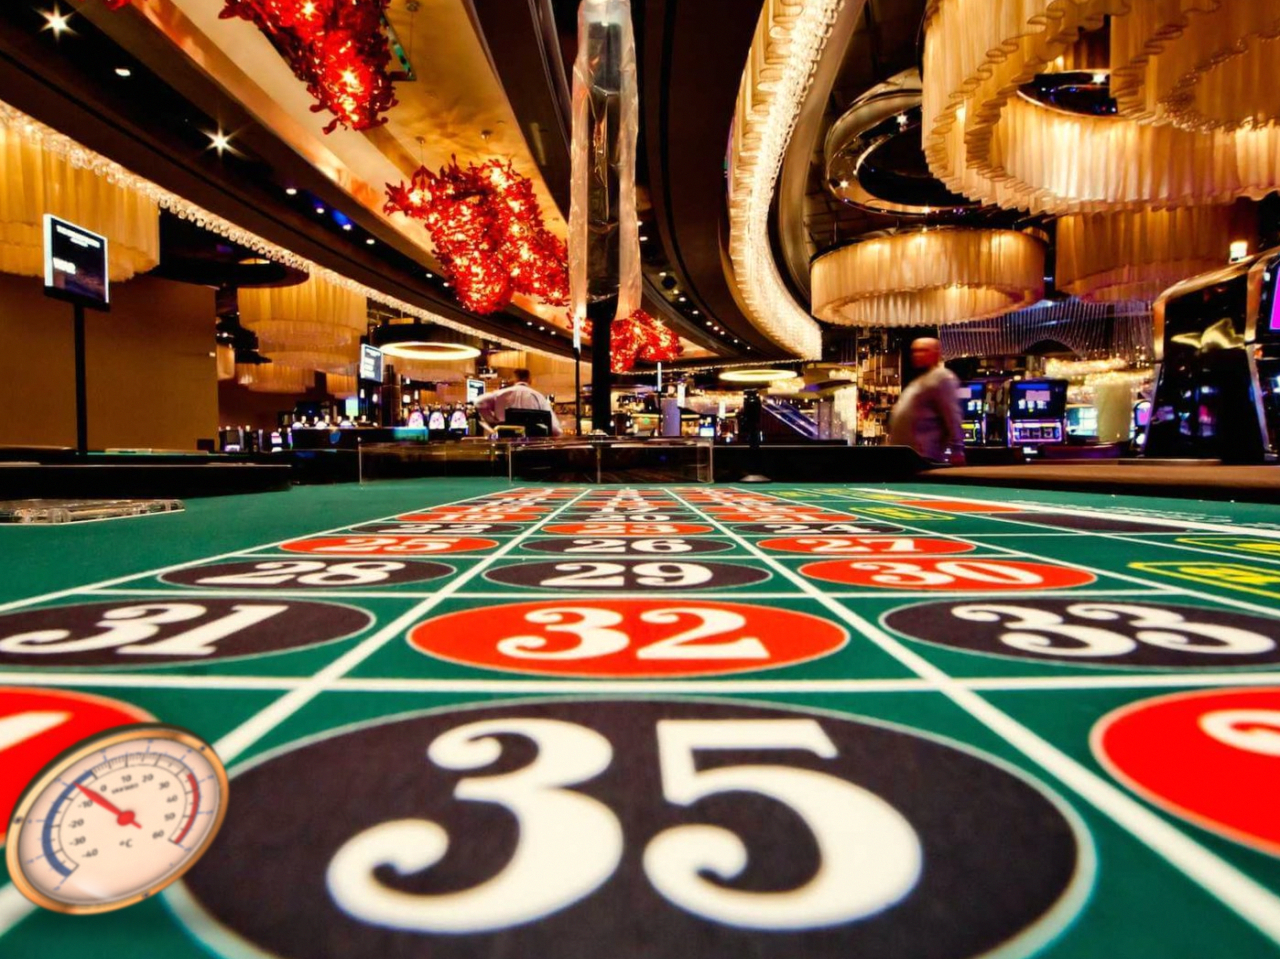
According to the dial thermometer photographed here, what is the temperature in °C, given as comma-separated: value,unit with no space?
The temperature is -5,°C
